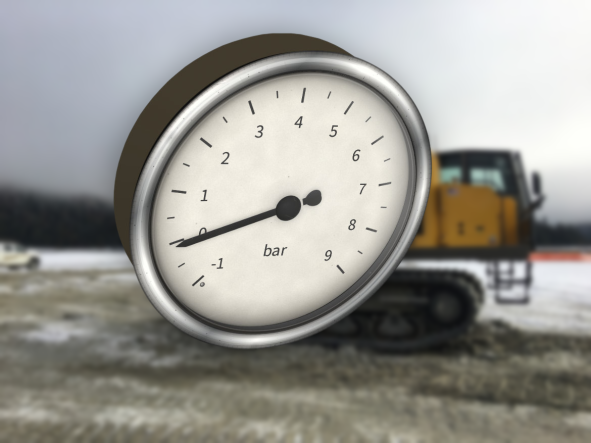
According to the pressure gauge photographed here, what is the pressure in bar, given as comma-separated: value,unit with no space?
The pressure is 0,bar
